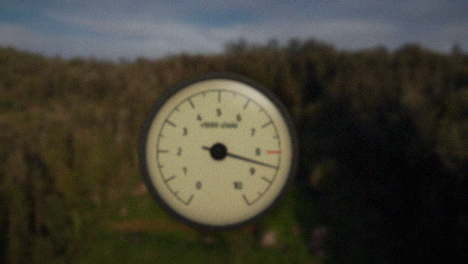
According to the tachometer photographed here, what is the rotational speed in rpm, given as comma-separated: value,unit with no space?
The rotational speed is 8500,rpm
